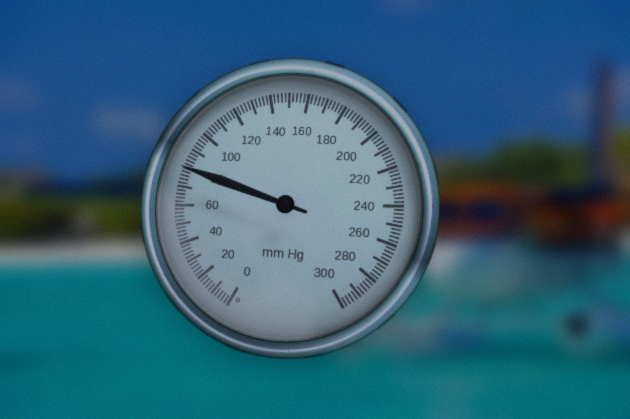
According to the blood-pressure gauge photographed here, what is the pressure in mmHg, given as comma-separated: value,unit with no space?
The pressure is 80,mmHg
